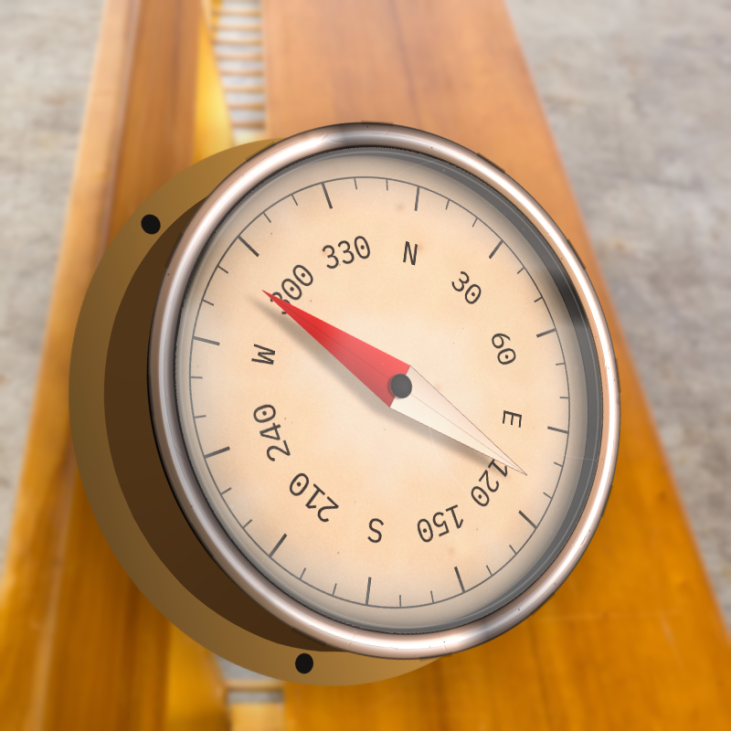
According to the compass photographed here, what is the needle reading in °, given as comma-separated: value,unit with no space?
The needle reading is 290,°
